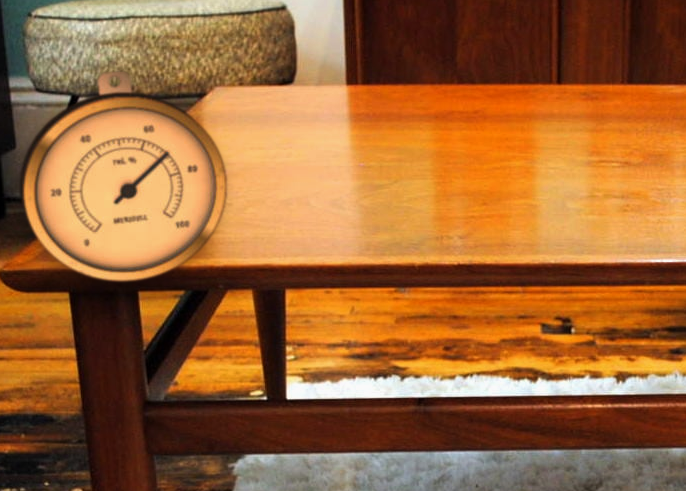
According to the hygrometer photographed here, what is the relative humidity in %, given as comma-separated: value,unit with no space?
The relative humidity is 70,%
